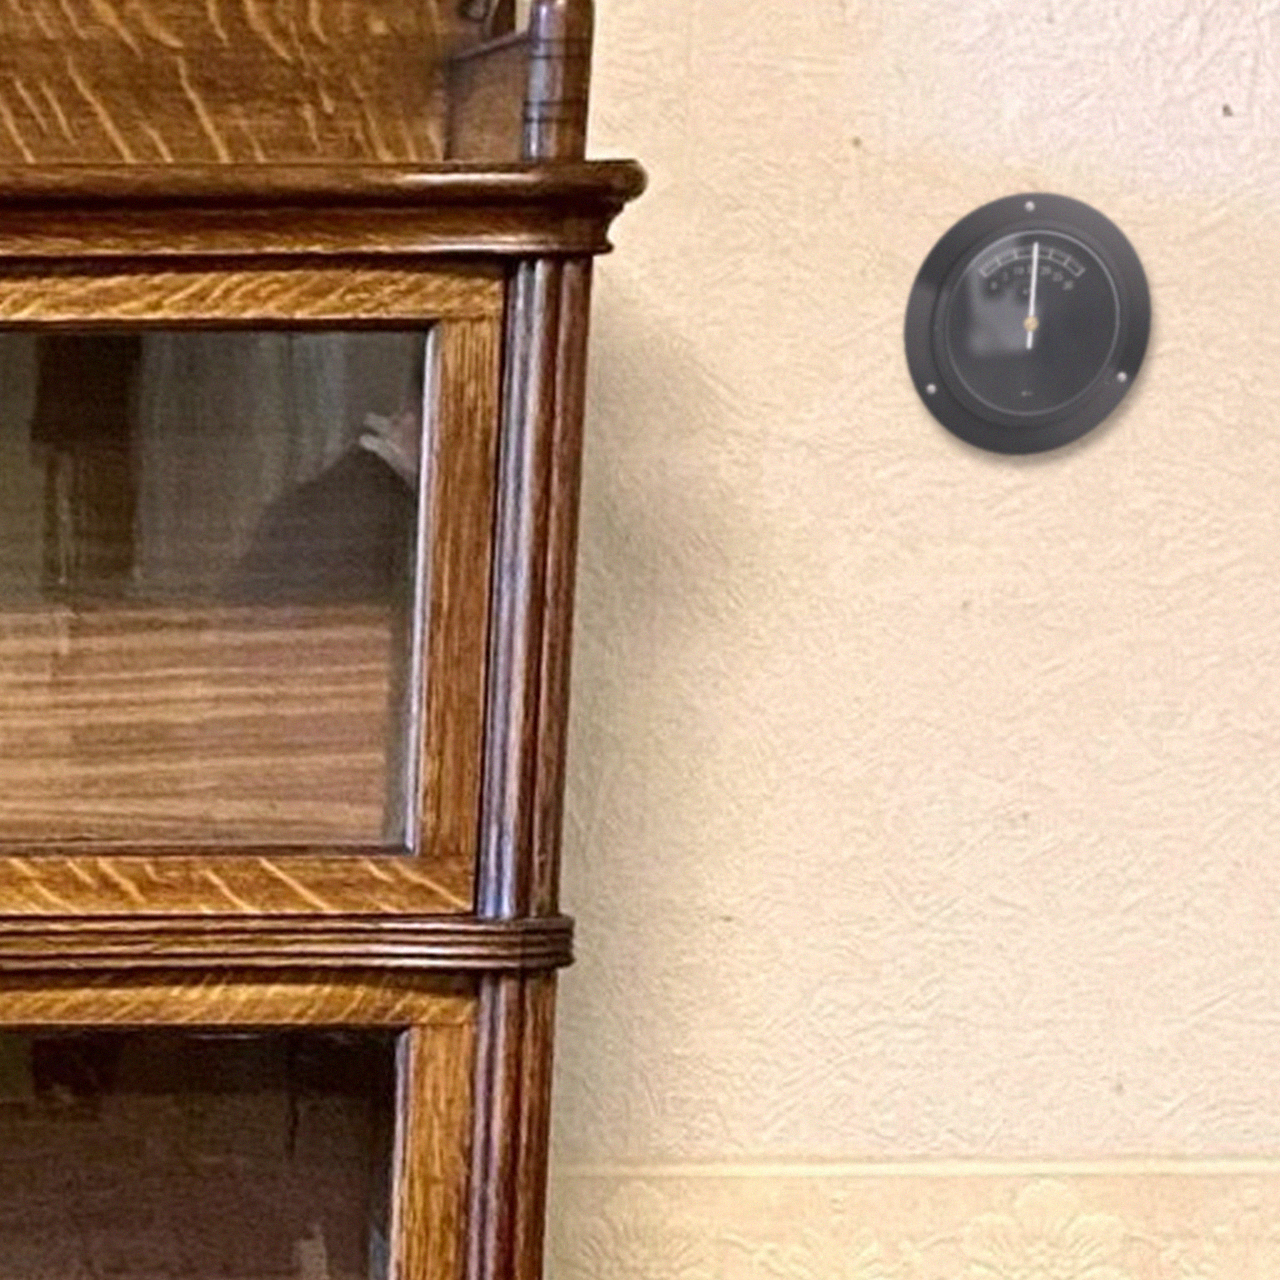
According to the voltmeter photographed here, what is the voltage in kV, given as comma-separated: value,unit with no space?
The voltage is 15,kV
